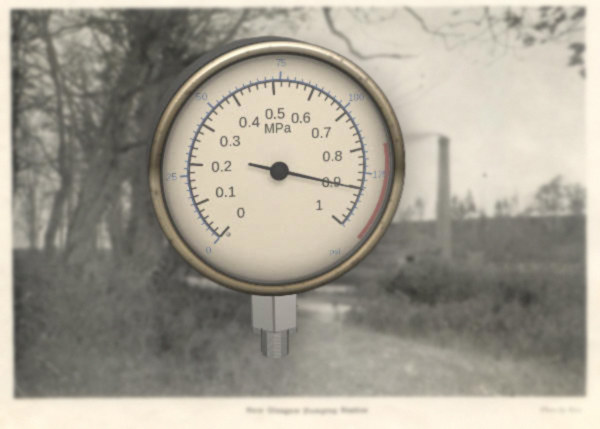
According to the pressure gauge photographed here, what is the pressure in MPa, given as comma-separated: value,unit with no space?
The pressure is 0.9,MPa
